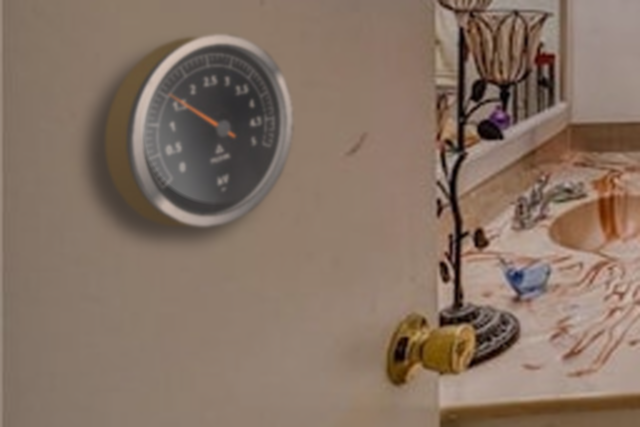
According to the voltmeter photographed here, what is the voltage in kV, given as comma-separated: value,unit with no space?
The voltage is 1.5,kV
